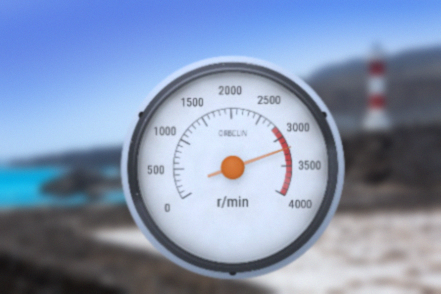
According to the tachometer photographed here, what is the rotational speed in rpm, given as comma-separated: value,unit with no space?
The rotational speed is 3200,rpm
